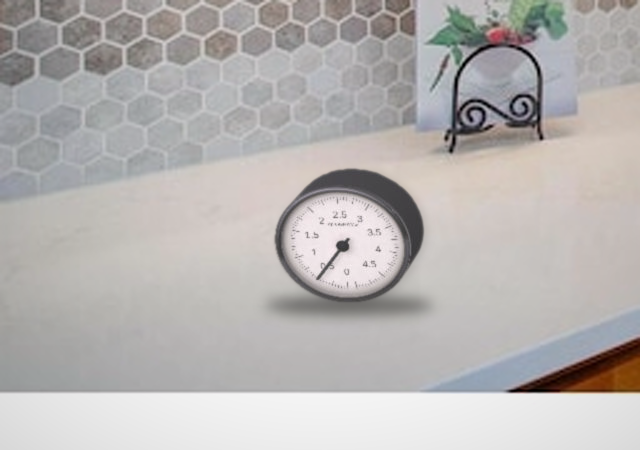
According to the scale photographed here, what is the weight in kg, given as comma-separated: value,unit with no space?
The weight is 0.5,kg
